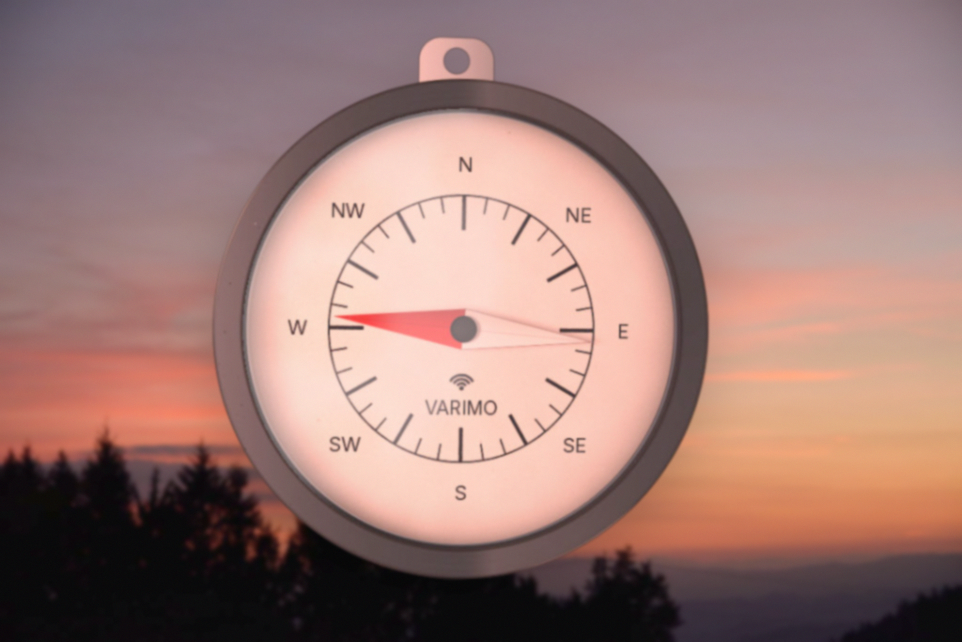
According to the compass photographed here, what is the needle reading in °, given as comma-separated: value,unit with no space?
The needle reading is 275,°
